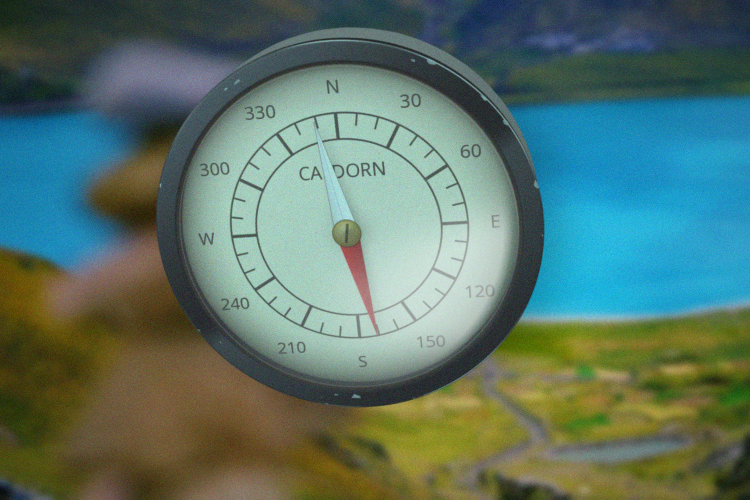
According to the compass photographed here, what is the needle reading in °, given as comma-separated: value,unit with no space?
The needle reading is 170,°
